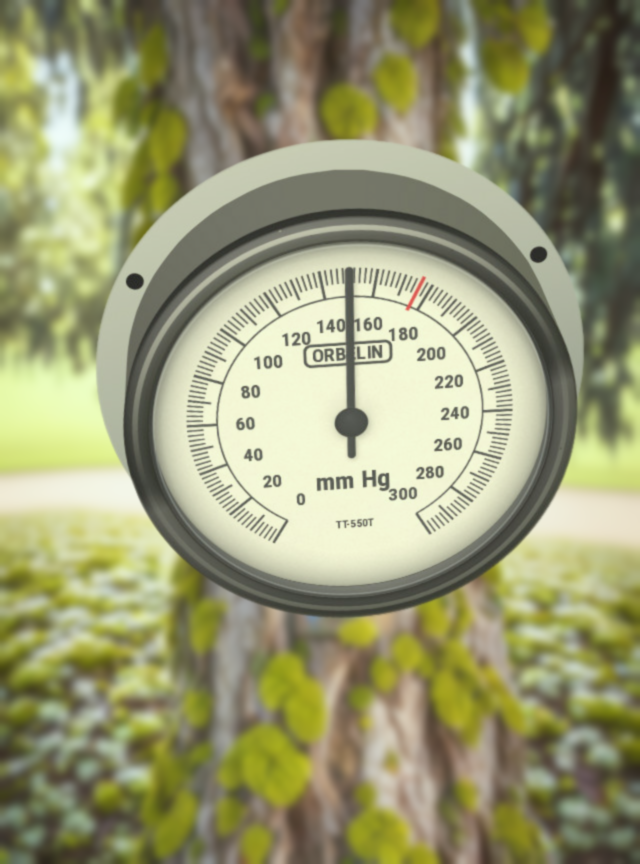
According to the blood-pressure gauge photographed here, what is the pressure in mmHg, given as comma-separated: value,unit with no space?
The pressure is 150,mmHg
